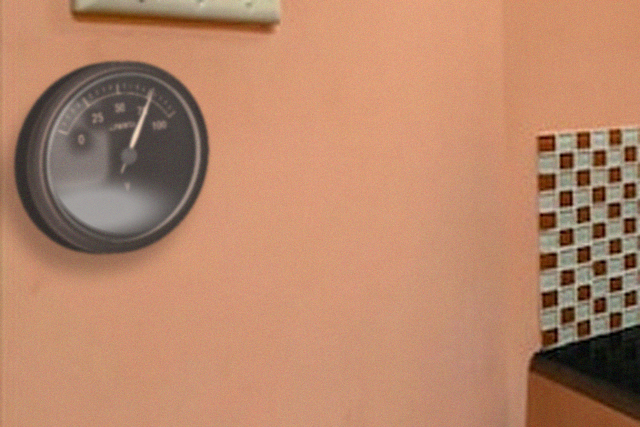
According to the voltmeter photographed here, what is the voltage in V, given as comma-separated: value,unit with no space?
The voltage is 75,V
